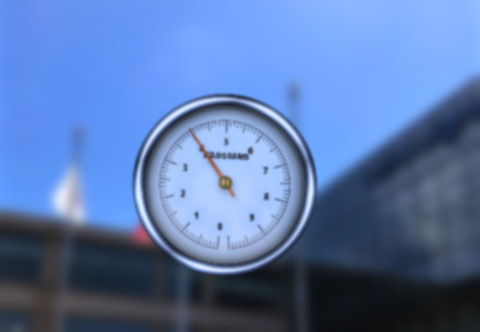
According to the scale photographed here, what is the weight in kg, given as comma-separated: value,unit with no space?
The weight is 4,kg
